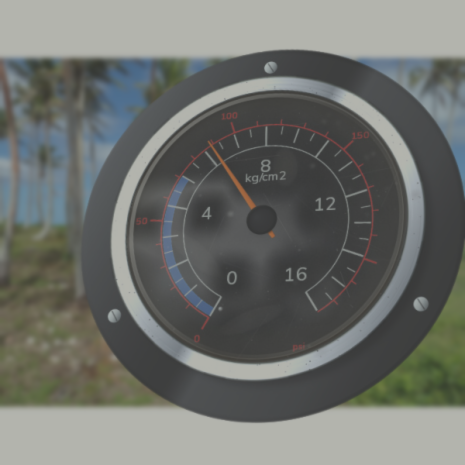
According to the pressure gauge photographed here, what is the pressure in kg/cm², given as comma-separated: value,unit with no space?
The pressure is 6.25,kg/cm²
